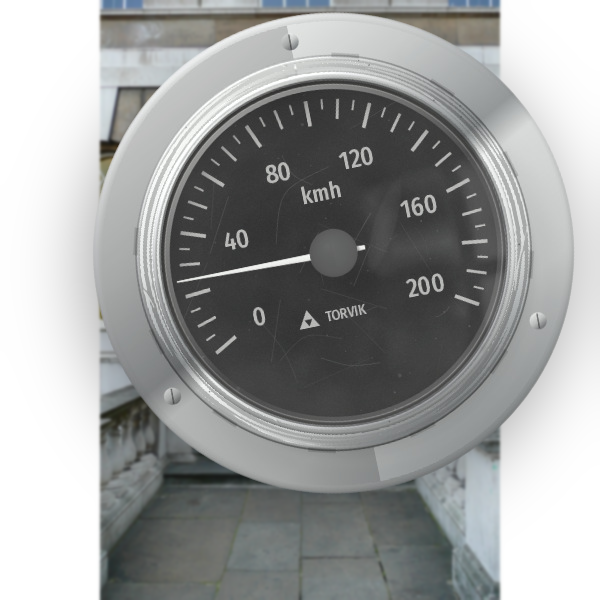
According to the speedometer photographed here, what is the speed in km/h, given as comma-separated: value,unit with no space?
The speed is 25,km/h
